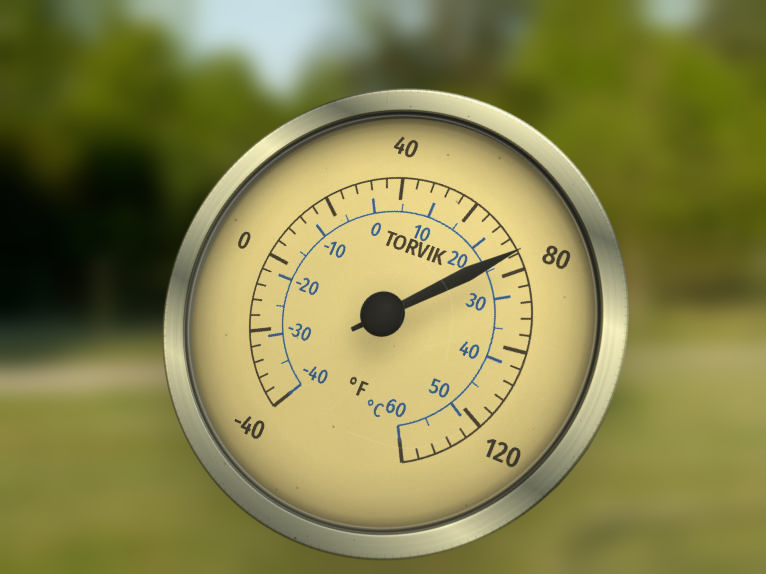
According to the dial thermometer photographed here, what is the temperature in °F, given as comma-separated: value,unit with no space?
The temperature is 76,°F
